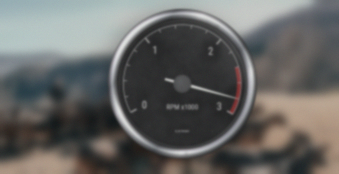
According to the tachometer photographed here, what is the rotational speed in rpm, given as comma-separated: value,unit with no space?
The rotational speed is 2800,rpm
